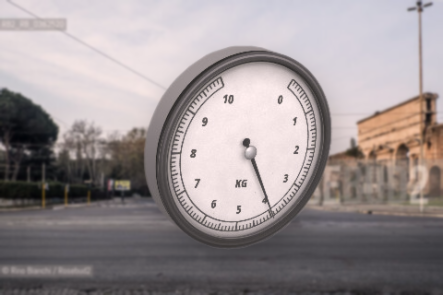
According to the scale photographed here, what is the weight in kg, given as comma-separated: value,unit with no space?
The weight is 4,kg
